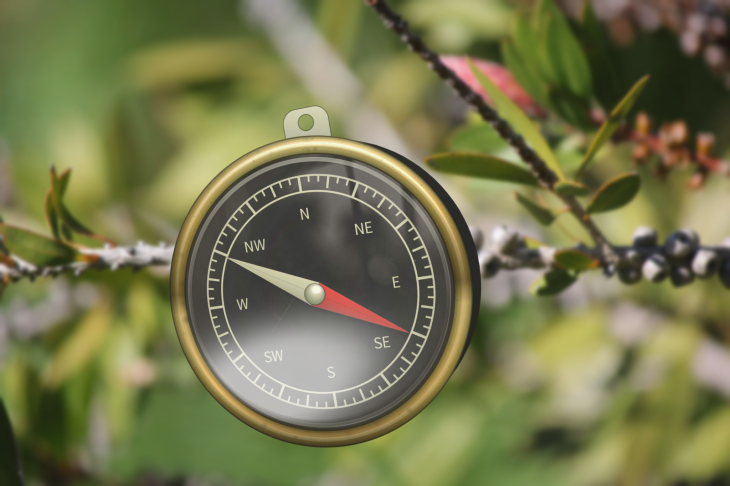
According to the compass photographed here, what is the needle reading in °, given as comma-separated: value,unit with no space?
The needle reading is 120,°
